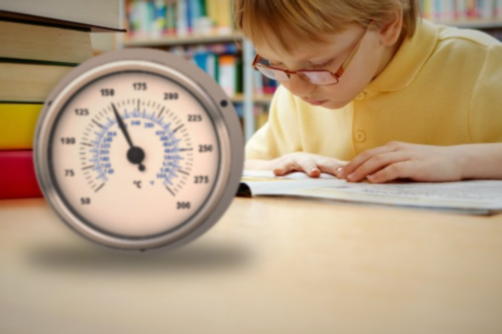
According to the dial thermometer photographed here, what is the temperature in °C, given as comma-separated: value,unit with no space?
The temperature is 150,°C
